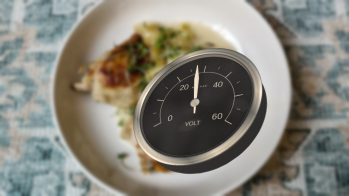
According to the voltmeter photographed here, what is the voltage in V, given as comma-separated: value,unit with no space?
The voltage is 27.5,V
